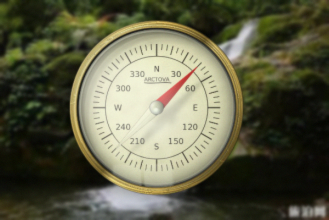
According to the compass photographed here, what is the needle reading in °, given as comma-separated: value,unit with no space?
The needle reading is 45,°
